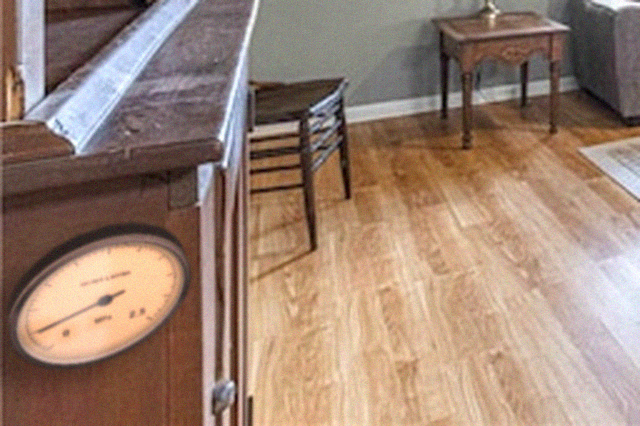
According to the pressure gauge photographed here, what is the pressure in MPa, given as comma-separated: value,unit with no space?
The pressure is 0.25,MPa
